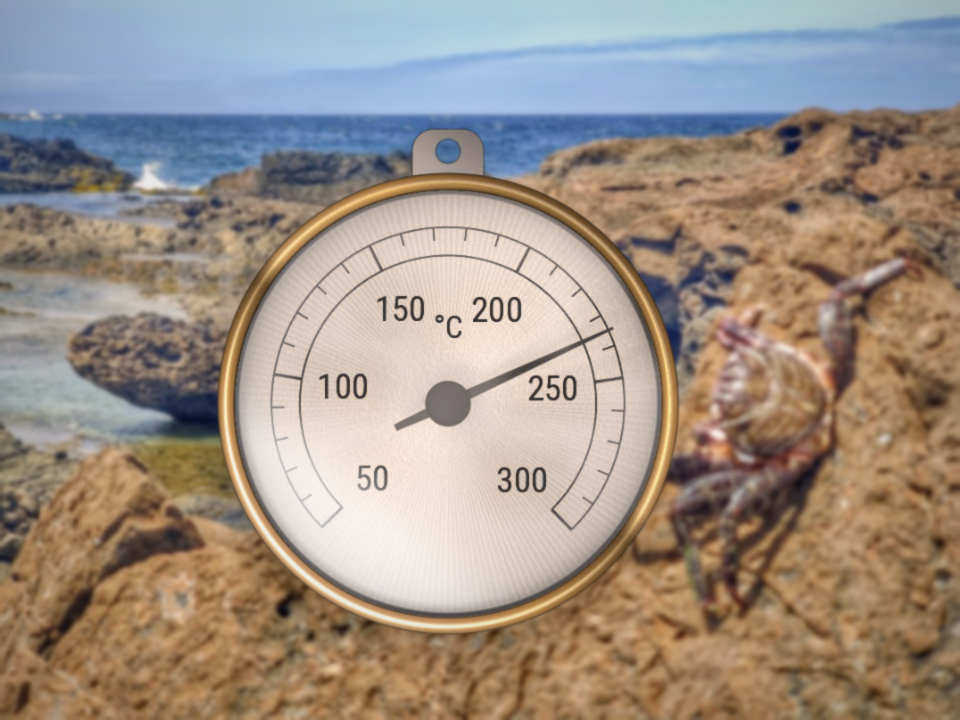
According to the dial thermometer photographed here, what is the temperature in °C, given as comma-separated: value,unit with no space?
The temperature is 235,°C
